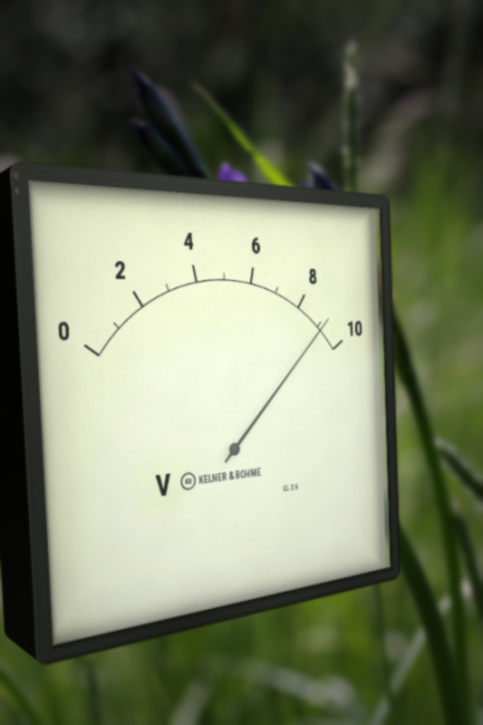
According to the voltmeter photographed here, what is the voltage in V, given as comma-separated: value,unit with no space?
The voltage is 9,V
